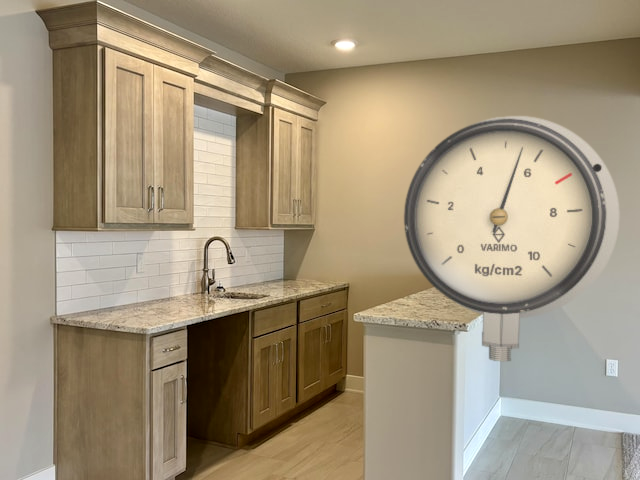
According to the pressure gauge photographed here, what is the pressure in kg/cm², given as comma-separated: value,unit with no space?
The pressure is 5.5,kg/cm²
